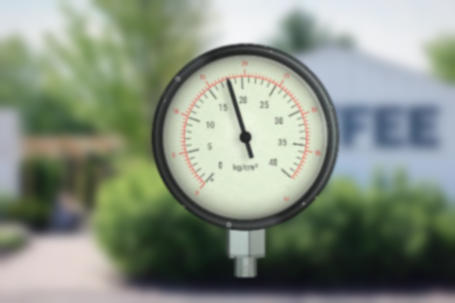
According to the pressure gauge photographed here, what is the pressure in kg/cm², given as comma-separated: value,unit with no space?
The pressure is 18,kg/cm²
